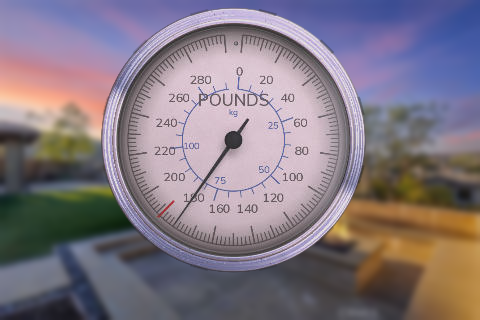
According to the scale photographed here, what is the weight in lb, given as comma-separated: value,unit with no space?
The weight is 180,lb
